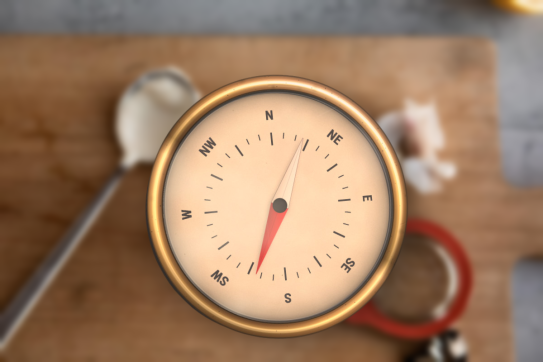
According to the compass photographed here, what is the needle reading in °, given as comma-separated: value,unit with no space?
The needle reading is 205,°
